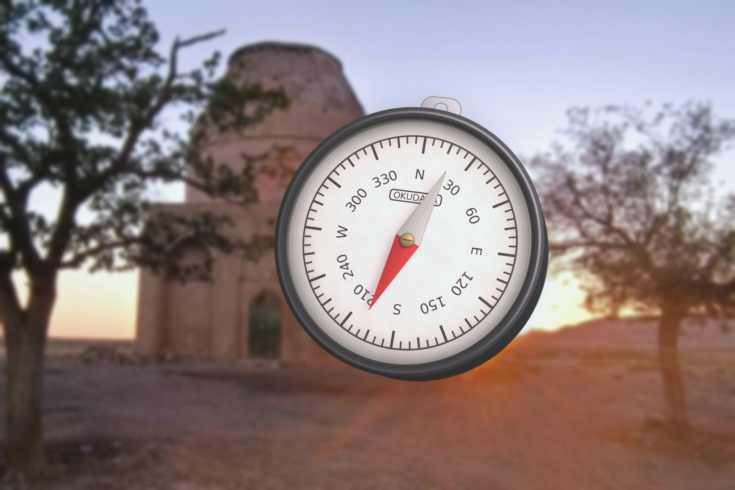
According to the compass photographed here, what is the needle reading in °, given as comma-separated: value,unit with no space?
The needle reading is 200,°
